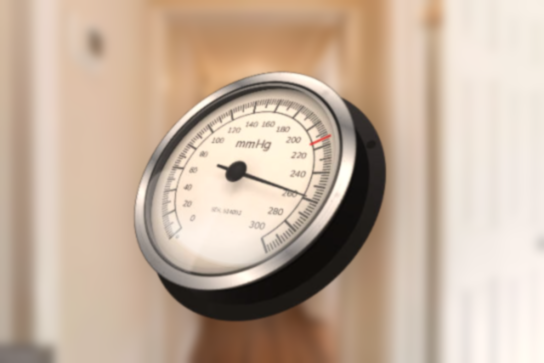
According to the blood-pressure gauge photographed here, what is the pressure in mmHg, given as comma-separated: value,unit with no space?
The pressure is 260,mmHg
